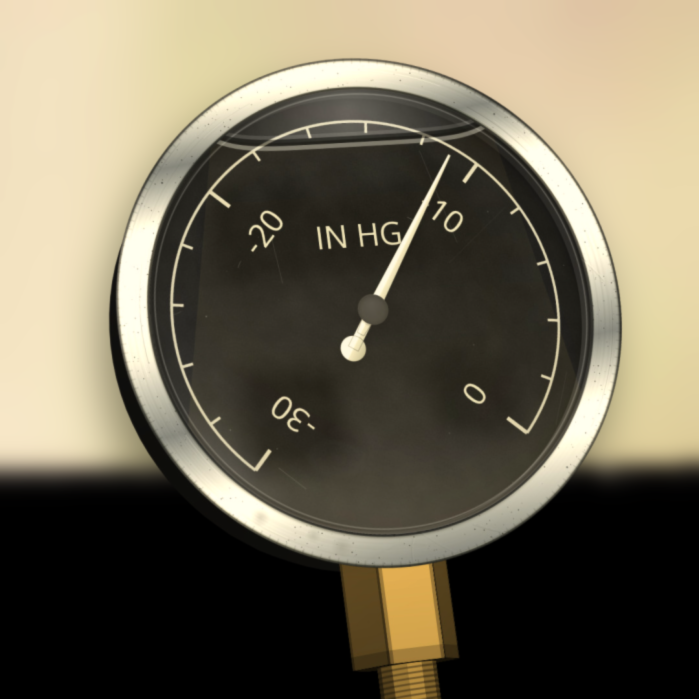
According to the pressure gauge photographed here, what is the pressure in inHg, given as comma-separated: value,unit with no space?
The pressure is -11,inHg
